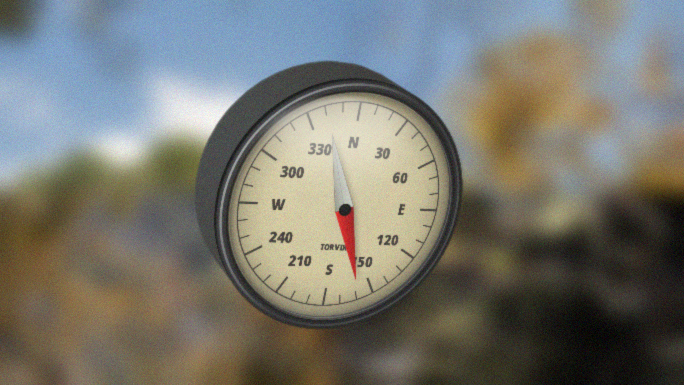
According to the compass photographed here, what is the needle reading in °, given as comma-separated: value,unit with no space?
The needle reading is 160,°
